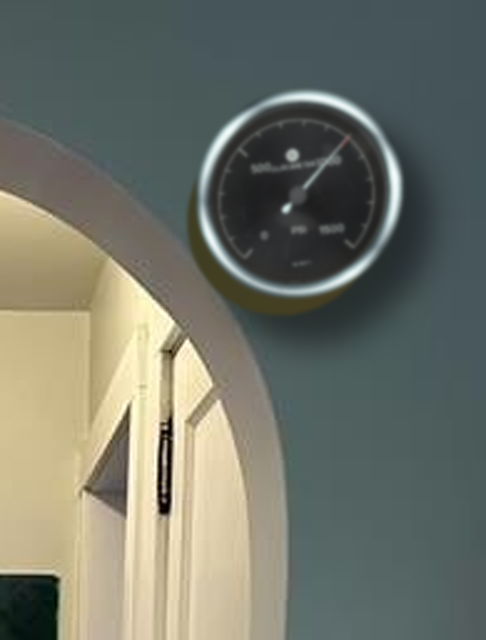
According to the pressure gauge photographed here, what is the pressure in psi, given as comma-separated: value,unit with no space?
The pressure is 1000,psi
